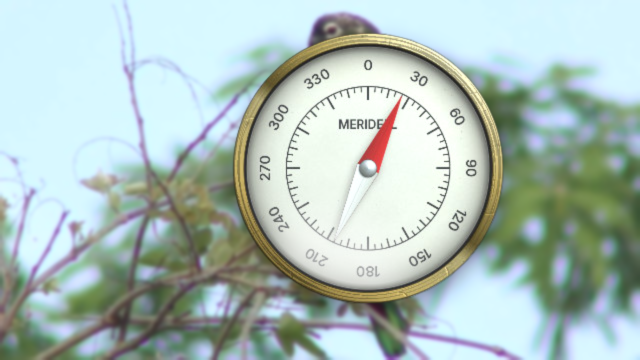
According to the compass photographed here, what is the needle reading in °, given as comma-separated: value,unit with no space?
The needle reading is 25,°
